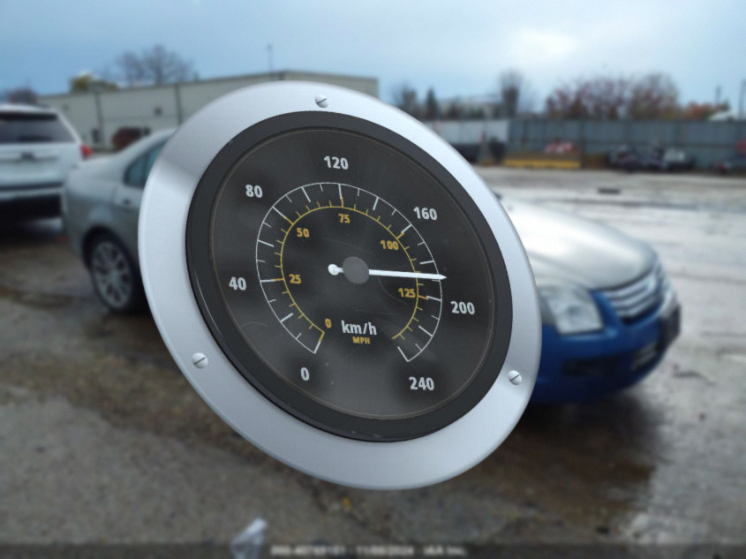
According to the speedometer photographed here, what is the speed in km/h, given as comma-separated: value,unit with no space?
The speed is 190,km/h
